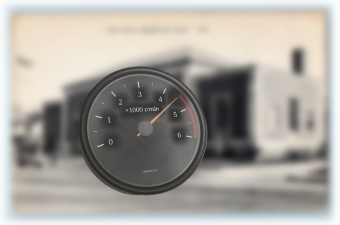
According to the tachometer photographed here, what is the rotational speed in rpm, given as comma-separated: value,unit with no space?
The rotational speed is 4500,rpm
